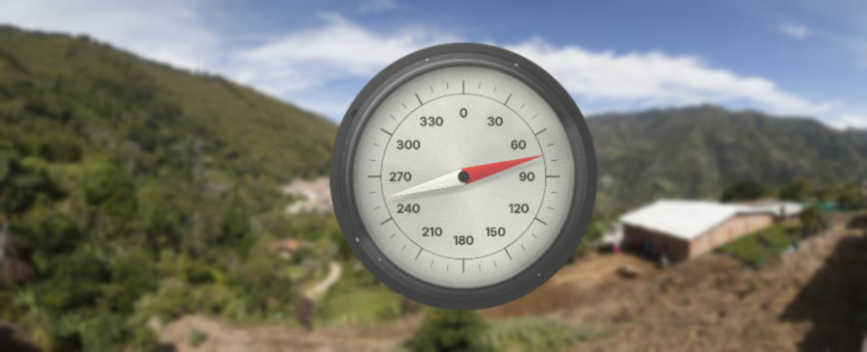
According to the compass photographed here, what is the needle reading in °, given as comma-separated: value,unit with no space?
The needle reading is 75,°
